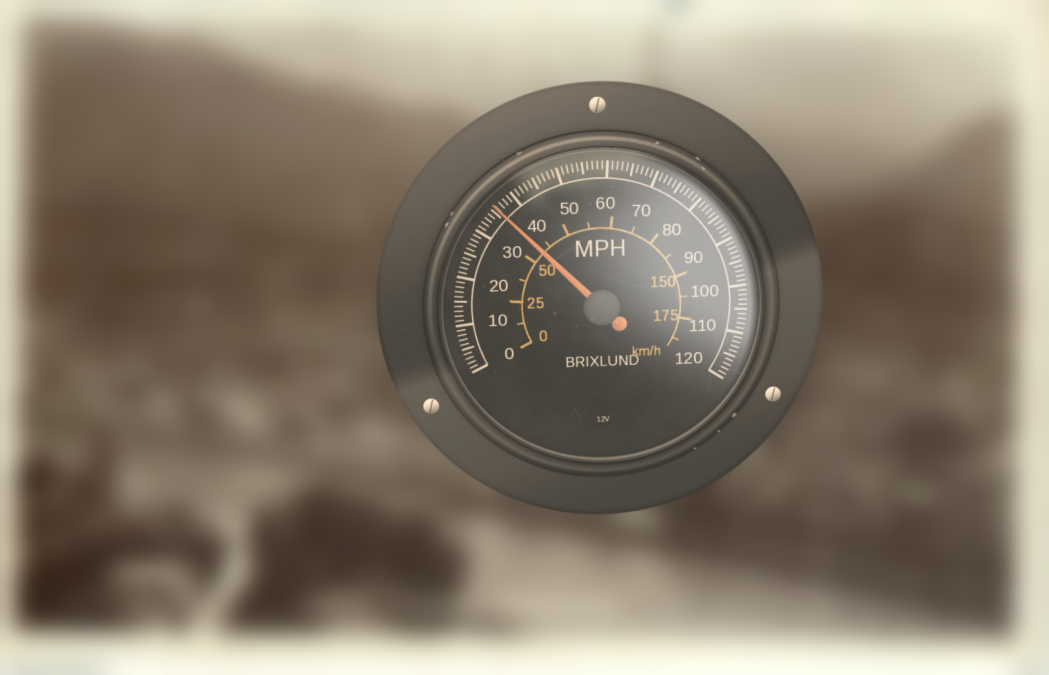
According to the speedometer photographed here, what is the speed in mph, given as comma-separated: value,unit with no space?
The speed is 36,mph
